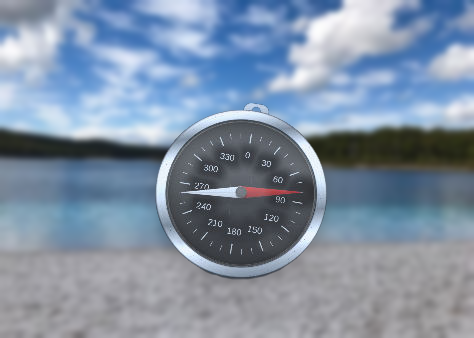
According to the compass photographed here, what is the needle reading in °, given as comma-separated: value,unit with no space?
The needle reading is 80,°
